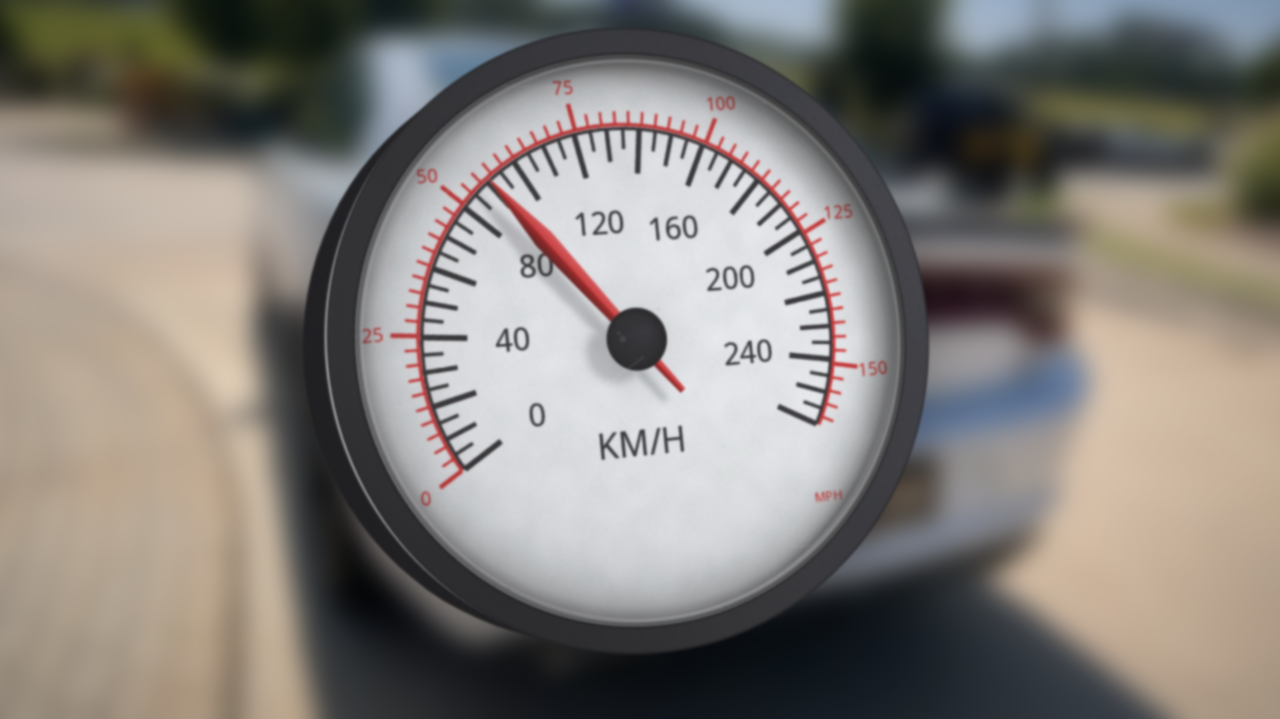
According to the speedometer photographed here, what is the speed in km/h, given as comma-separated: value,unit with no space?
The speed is 90,km/h
